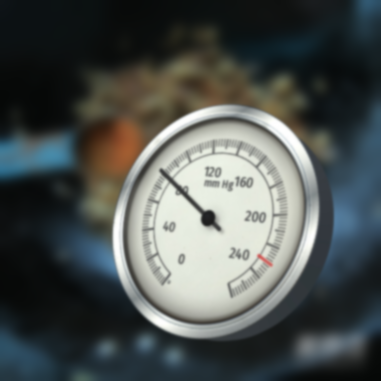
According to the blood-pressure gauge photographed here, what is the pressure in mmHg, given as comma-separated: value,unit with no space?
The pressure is 80,mmHg
